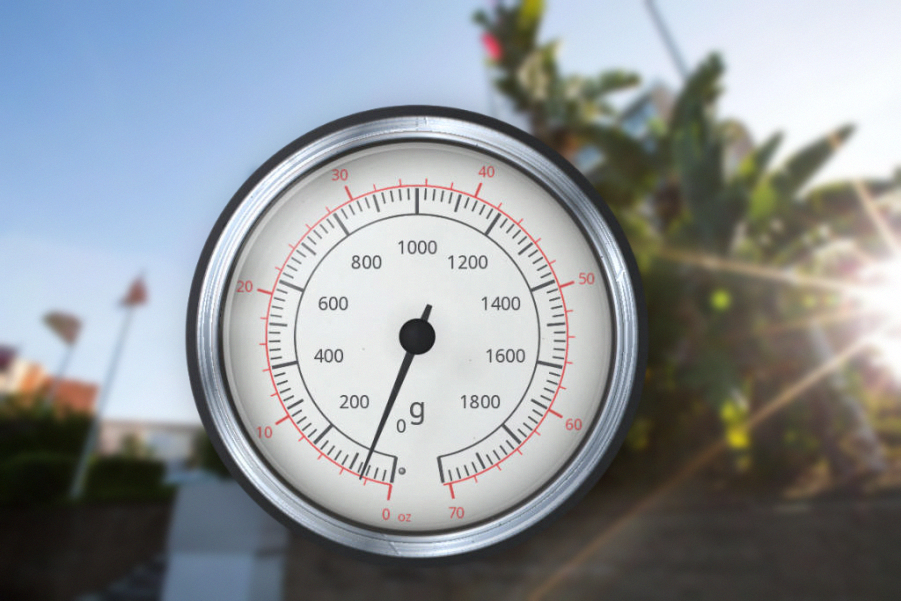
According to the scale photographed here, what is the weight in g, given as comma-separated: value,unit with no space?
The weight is 70,g
